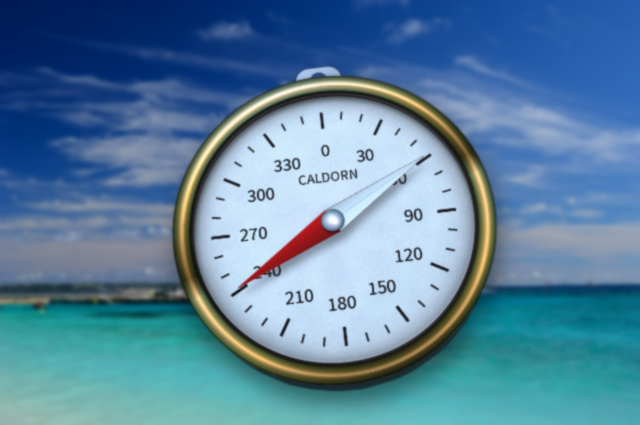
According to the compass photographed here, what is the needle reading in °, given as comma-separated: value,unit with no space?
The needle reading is 240,°
